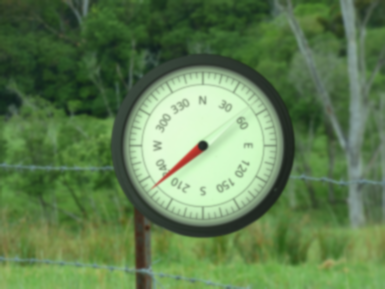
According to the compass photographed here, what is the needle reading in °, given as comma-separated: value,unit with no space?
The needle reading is 230,°
